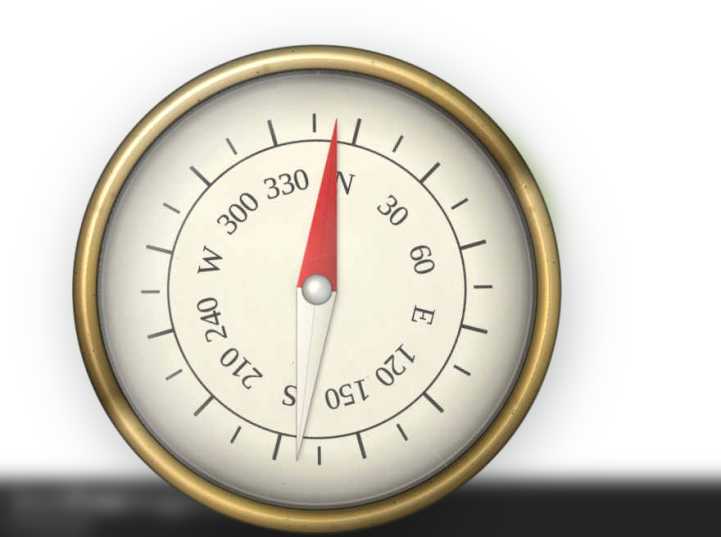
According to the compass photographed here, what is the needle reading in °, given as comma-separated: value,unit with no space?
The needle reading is 352.5,°
